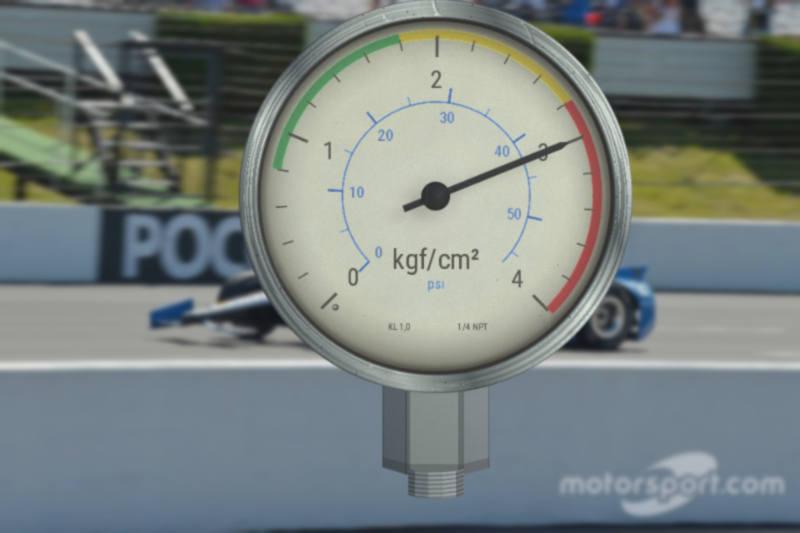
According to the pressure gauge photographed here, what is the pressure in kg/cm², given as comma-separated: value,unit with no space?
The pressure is 3,kg/cm²
